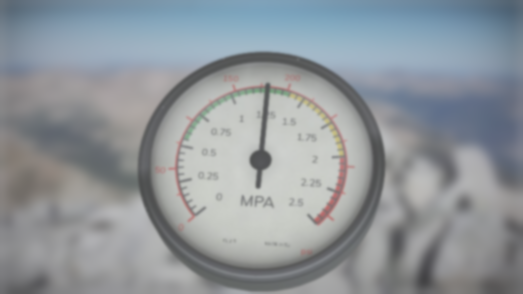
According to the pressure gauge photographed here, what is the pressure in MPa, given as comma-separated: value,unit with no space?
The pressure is 1.25,MPa
